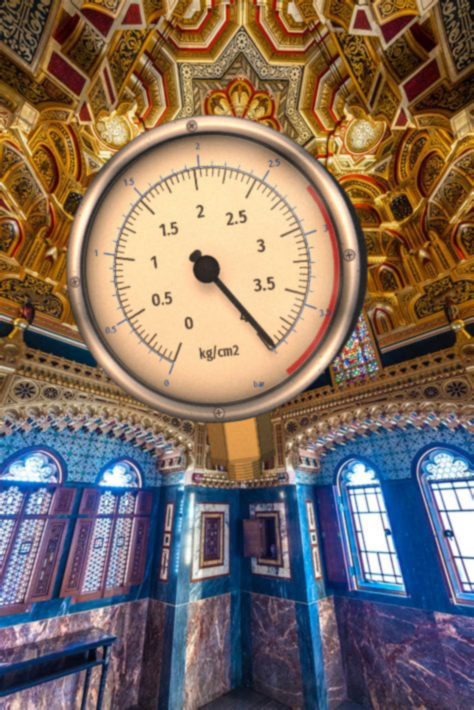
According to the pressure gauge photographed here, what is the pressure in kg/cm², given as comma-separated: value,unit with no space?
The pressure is 3.95,kg/cm²
